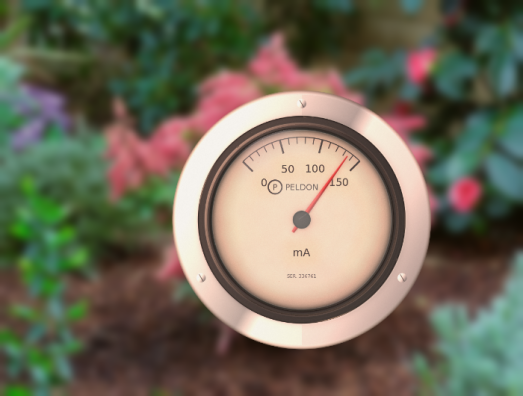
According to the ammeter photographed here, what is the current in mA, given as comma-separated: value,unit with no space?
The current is 135,mA
